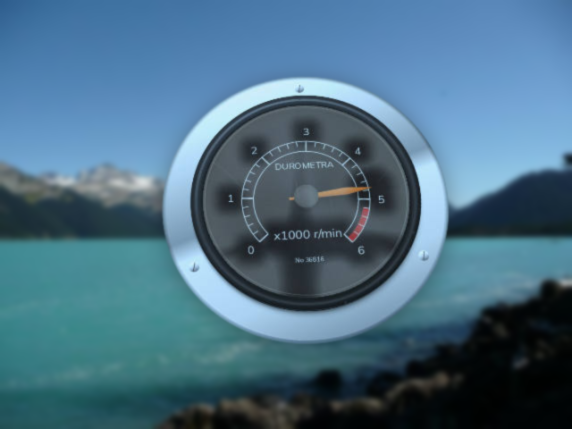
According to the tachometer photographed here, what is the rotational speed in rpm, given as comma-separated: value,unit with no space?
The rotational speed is 4800,rpm
